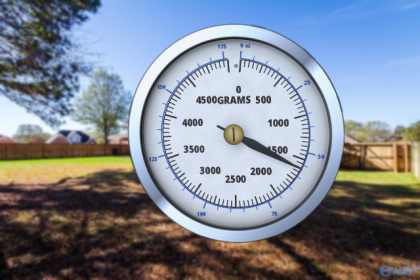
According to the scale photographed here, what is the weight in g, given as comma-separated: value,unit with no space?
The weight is 1600,g
